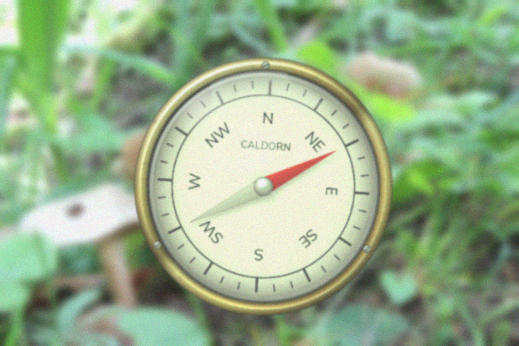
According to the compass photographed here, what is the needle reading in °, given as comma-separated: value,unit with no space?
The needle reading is 60,°
